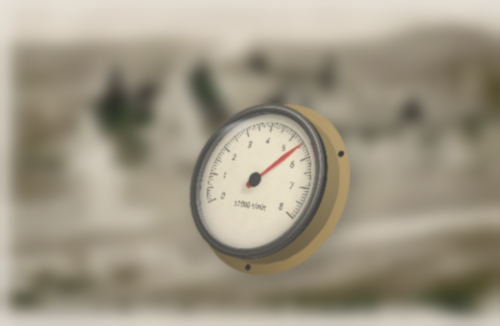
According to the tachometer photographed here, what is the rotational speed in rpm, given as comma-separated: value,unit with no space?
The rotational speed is 5500,rpm
